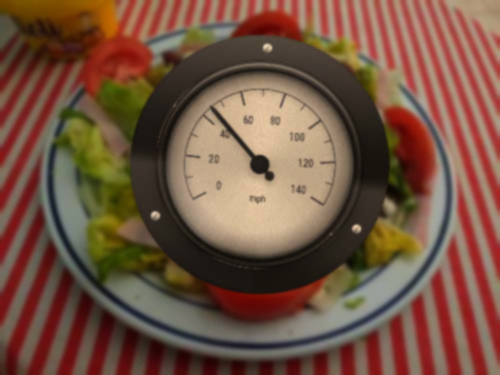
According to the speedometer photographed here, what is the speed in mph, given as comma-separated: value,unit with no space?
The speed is 45,mph
